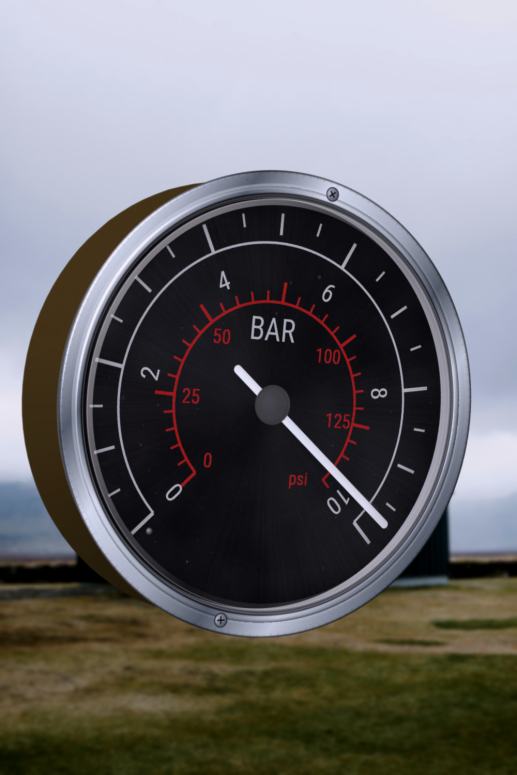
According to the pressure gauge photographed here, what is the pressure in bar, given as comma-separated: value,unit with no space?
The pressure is 9.75,bar
